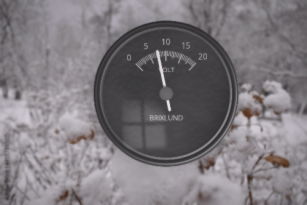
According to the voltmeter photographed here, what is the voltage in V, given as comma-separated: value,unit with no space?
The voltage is 7.5,V
